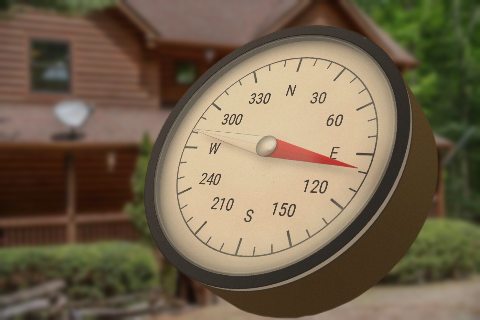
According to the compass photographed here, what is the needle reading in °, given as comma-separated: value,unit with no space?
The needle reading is 100,°
